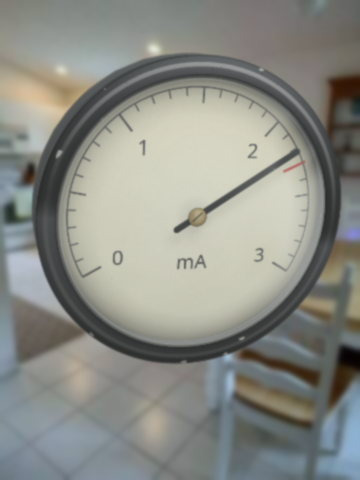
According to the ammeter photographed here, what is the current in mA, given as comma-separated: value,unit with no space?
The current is 2.2,mA
